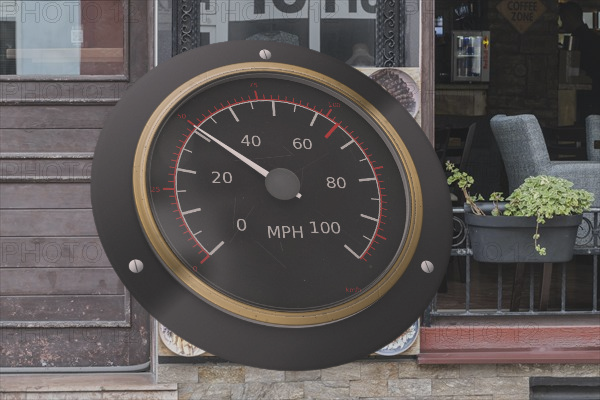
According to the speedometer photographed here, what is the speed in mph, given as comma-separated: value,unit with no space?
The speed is 30,mph
